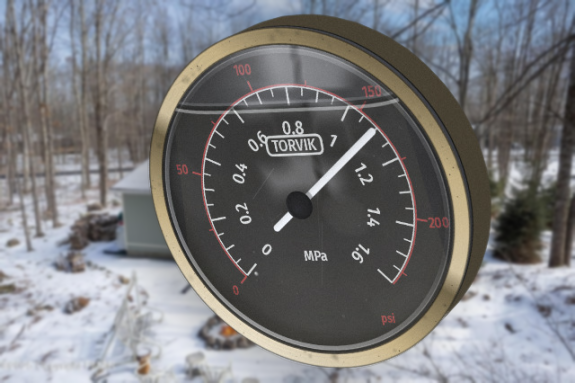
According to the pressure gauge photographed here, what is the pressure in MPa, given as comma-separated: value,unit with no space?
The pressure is 1.1,MPa
